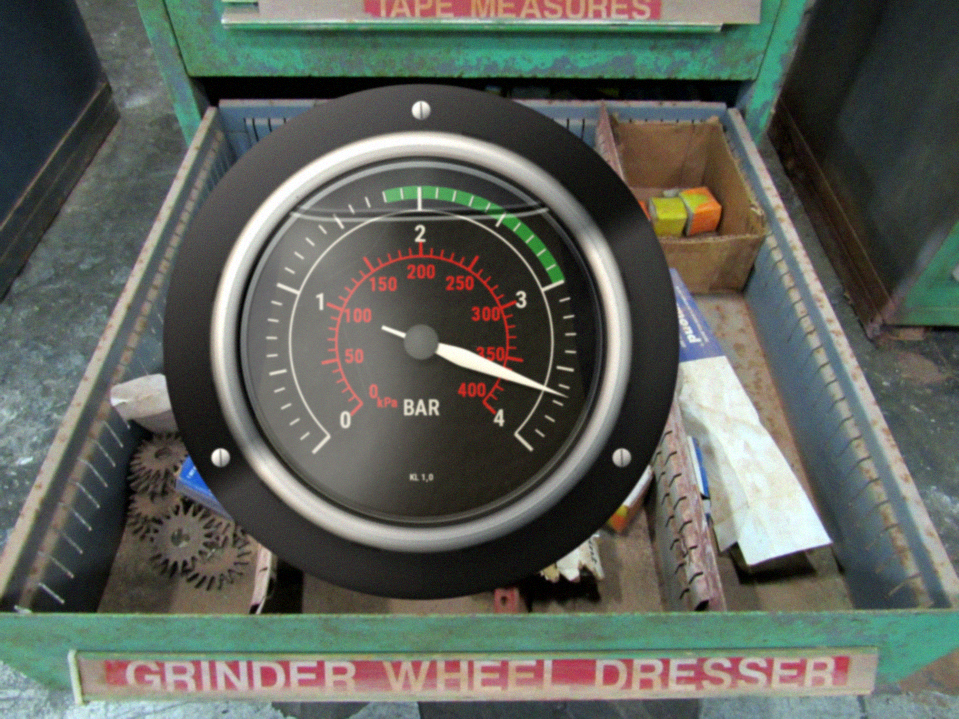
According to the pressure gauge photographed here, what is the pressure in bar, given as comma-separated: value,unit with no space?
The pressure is 3.65,bar
